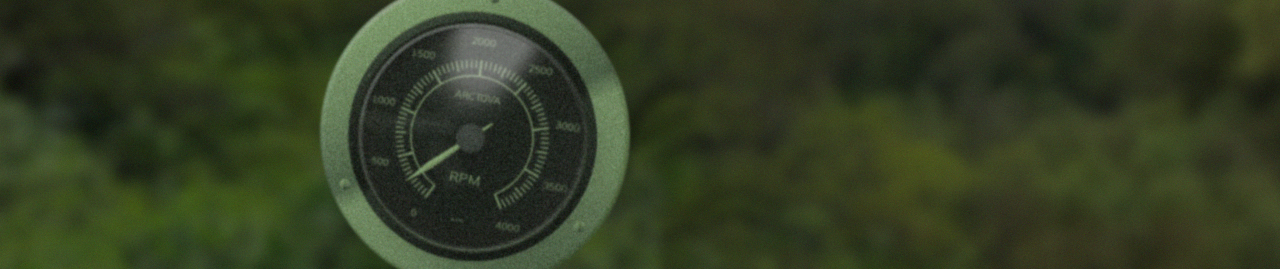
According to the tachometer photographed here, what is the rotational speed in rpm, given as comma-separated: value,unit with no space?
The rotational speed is 250,rpm
